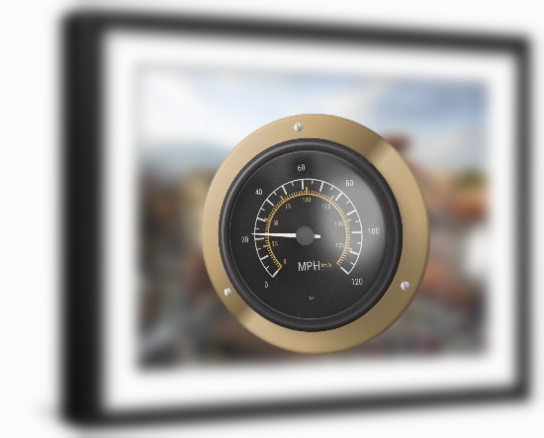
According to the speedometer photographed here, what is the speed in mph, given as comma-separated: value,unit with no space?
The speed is 22.5,mph
